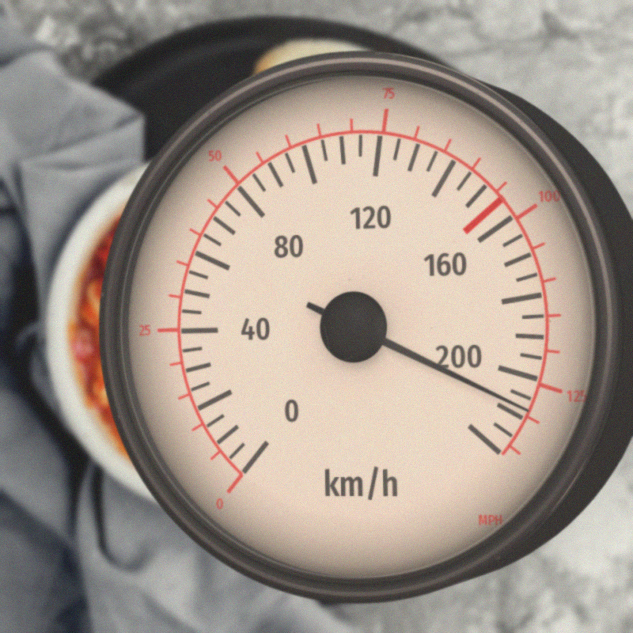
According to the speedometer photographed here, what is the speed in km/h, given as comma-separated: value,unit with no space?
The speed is 207.5,km/h
